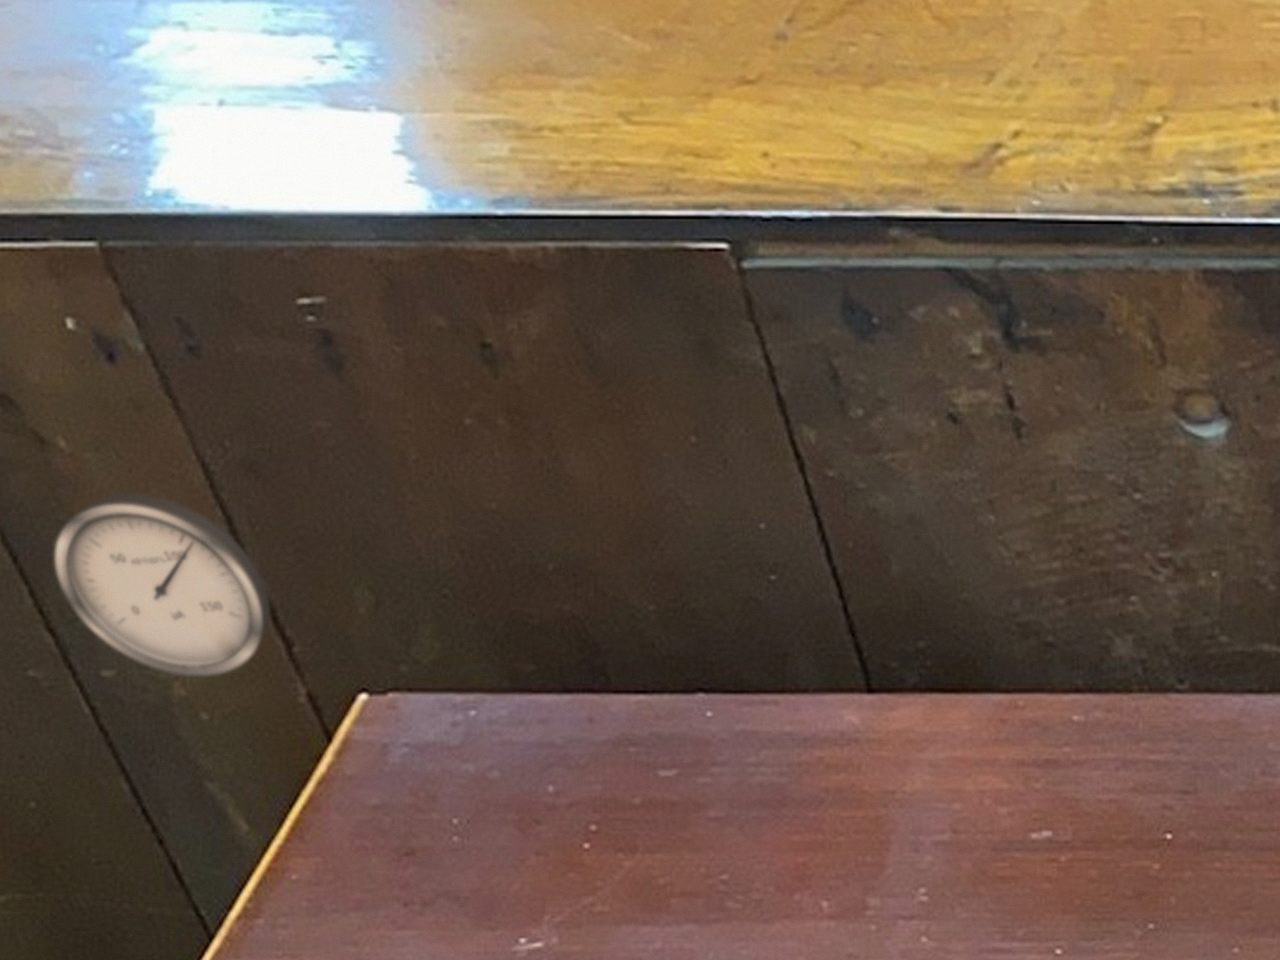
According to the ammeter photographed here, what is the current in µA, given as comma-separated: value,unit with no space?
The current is 105,µA
